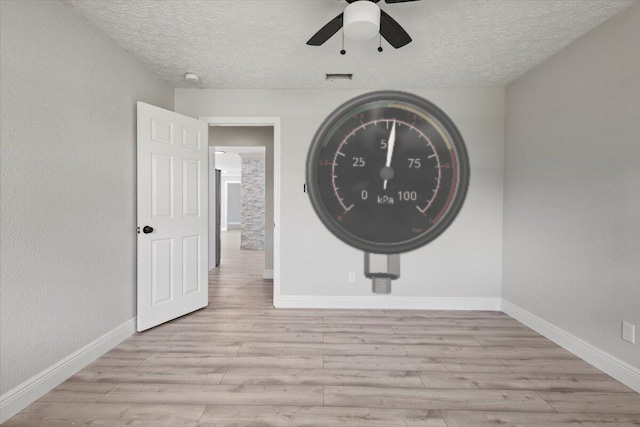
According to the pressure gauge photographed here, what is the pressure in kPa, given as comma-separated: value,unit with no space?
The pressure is 52.5,kPa
